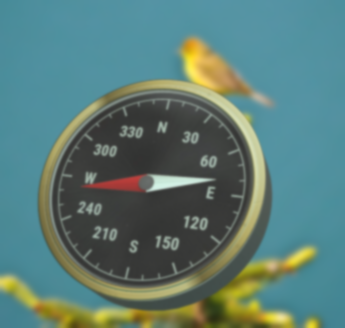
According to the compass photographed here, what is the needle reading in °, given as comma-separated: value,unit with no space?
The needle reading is 260,°
